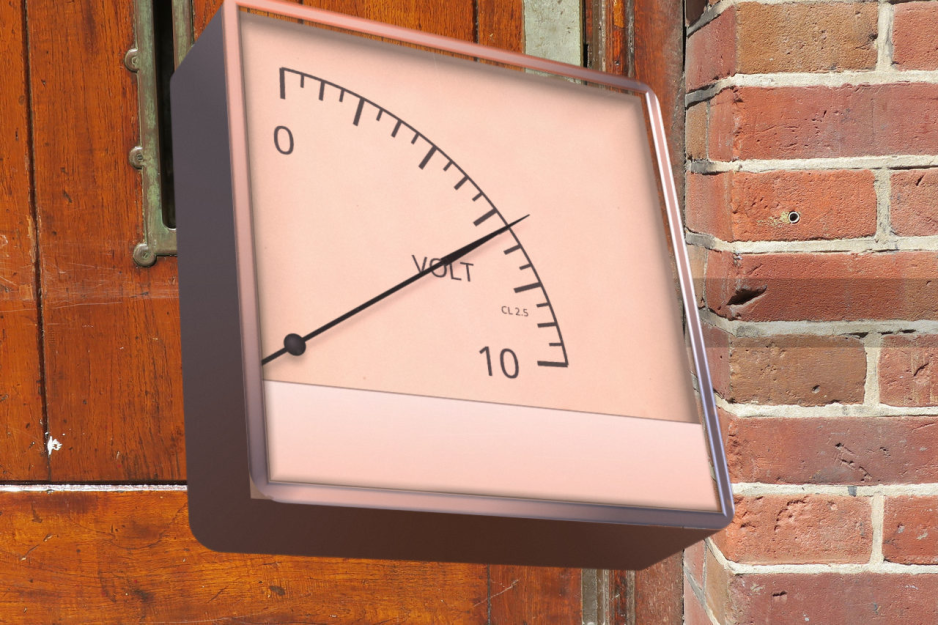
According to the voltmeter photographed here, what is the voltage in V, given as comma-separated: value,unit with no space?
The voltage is 6.5,V
